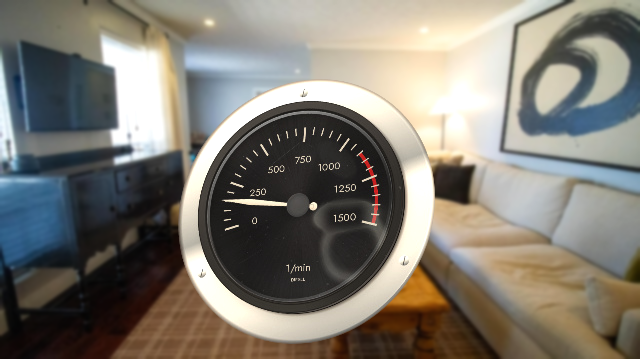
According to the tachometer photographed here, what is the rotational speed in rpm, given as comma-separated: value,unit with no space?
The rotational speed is 150,rpm
